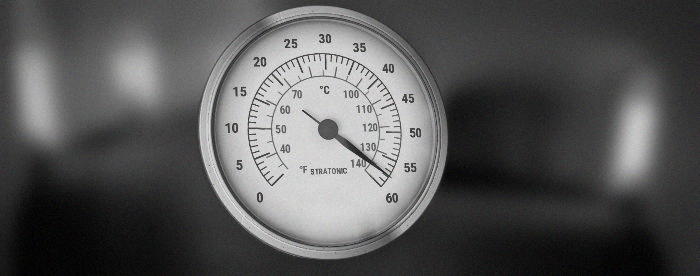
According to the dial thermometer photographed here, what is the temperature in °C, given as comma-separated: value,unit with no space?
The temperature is 58,°C
